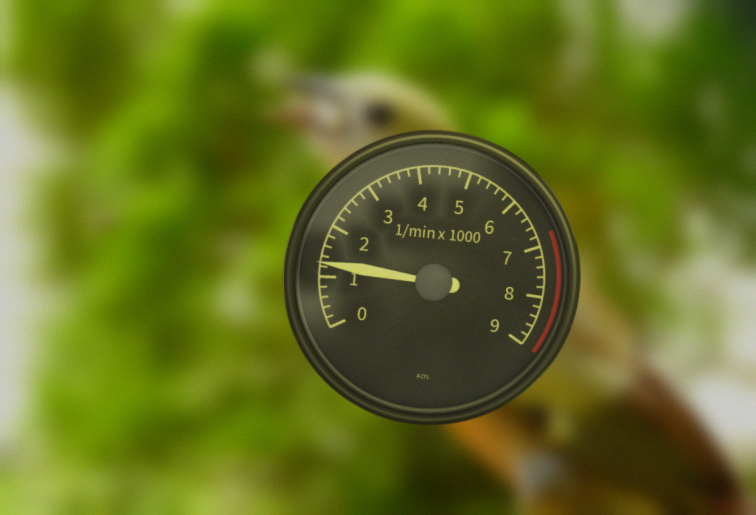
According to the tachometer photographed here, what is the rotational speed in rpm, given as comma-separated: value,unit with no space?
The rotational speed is 1300,rpm
